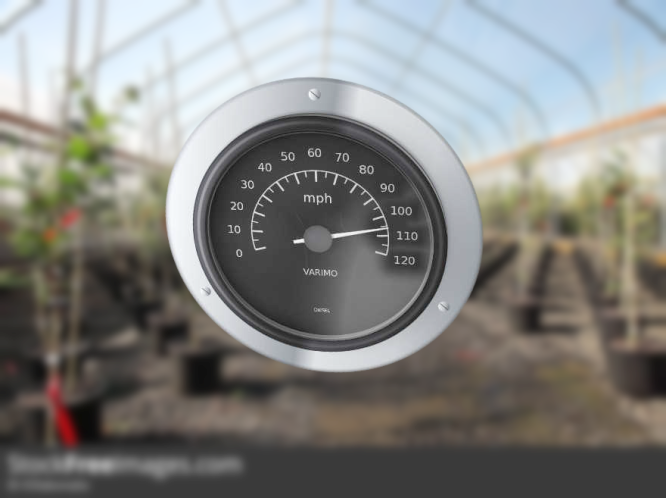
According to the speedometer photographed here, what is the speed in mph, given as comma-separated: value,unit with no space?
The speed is 105,mph
